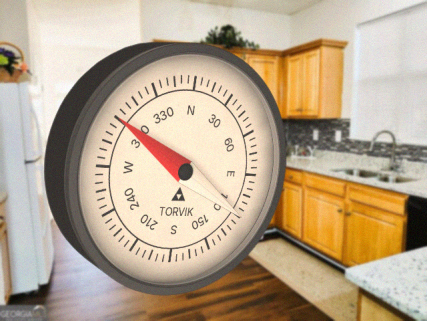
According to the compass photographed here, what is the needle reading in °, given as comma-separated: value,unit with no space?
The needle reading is 300,°
